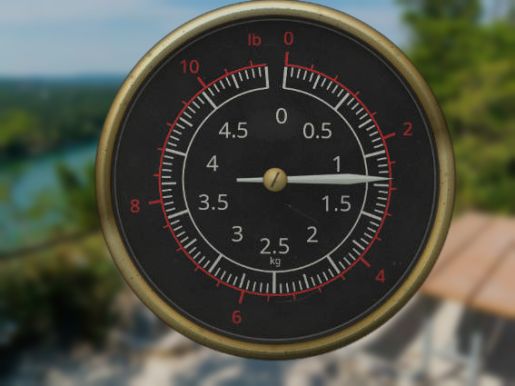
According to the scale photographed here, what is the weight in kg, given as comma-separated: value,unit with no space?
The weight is 1.2,kg
